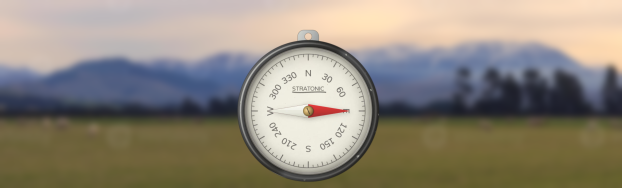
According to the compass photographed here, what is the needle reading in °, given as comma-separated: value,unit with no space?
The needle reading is 90,°
